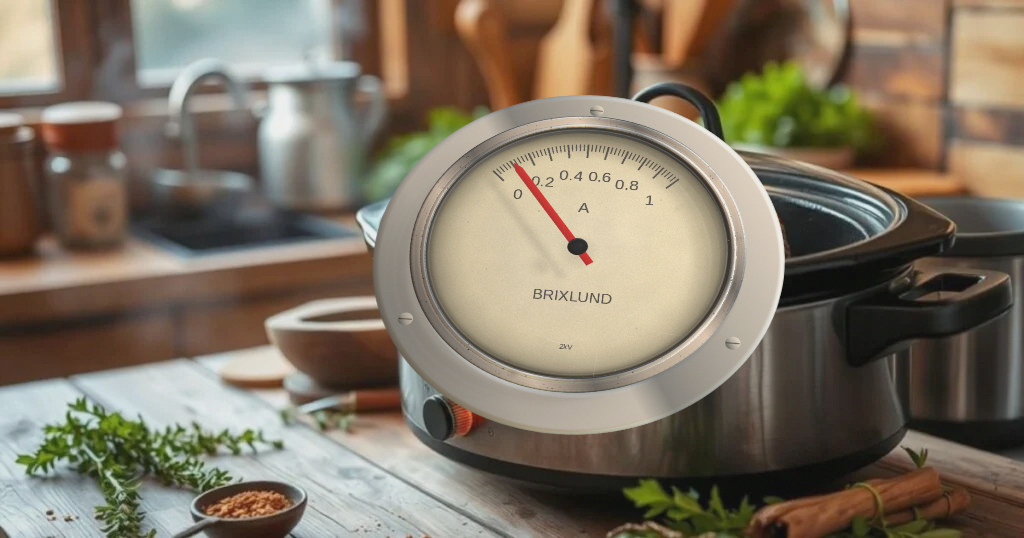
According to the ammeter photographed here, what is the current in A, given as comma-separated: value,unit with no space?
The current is 0.1,A
